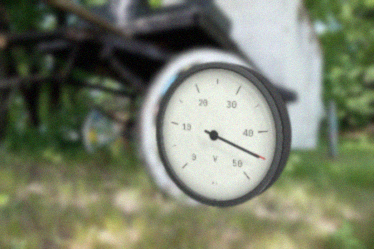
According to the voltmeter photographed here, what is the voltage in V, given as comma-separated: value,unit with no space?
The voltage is 45,V
